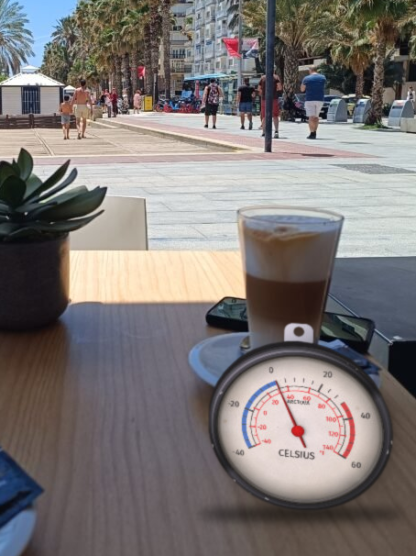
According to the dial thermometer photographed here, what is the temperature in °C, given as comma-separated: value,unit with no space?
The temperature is 0,°C
